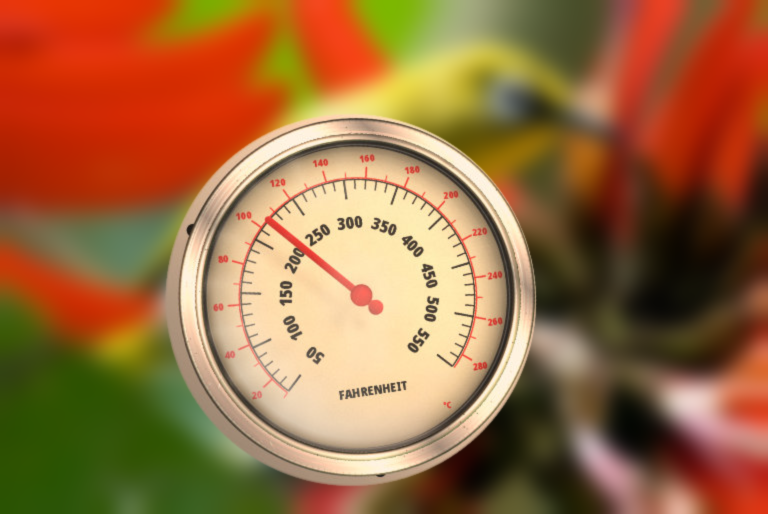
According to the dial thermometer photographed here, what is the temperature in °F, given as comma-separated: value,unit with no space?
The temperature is 220,°F
